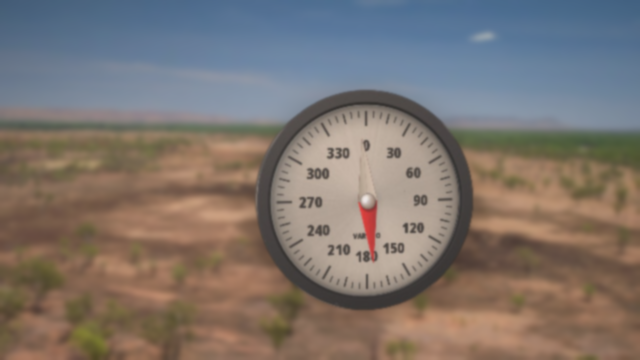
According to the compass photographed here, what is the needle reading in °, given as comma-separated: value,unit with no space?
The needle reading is 175,°
